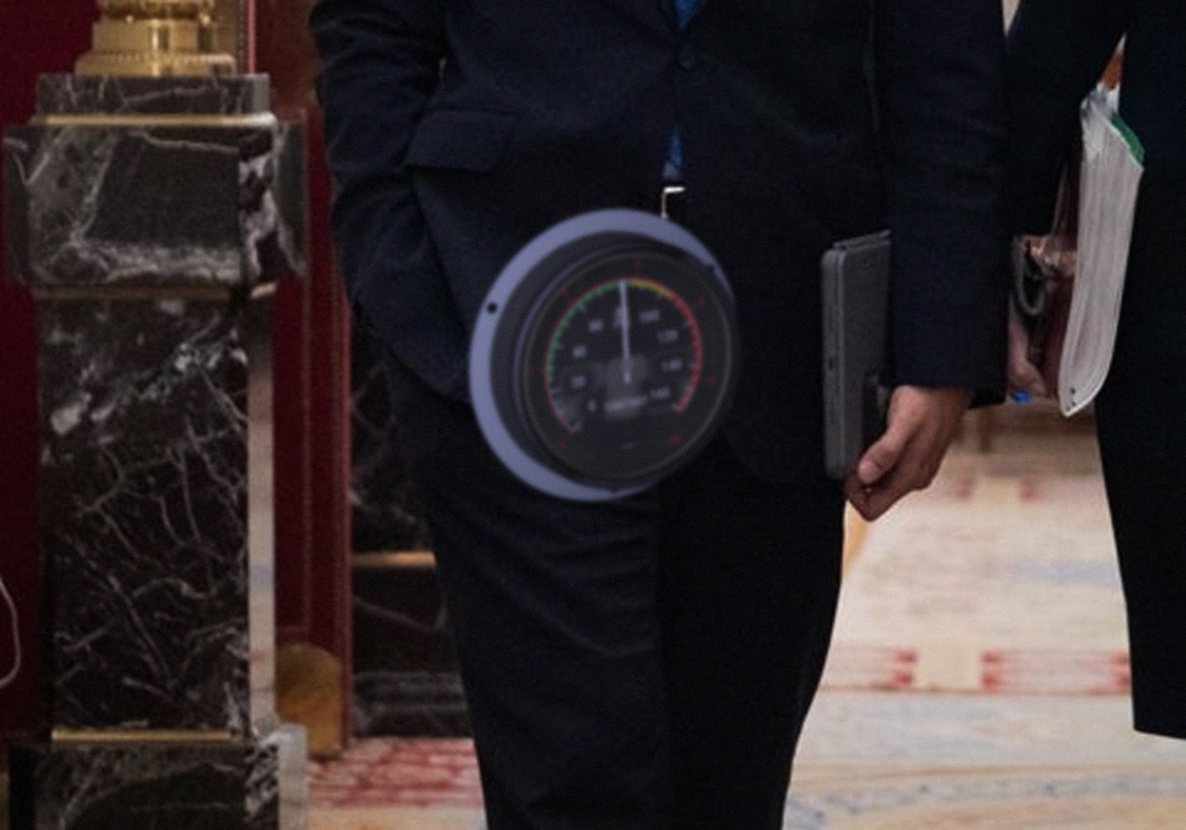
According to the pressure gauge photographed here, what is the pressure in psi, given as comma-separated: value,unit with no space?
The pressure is 80,psi
